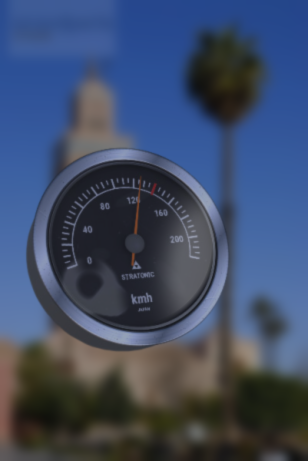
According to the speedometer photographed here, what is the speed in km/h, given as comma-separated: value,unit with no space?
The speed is 125,km/h
